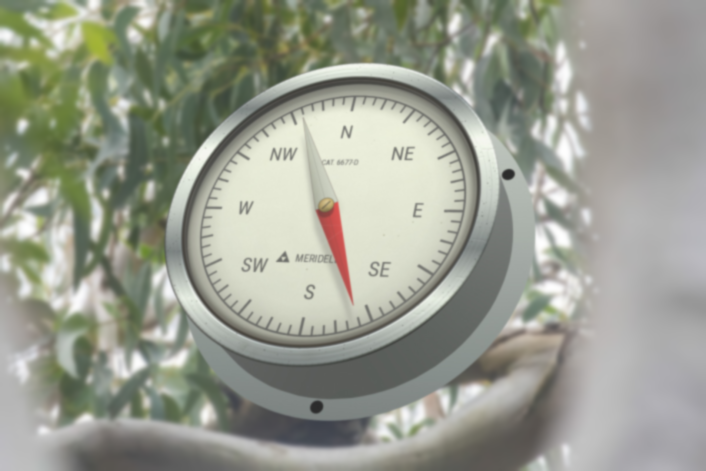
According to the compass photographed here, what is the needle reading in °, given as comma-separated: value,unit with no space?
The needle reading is 155,°
